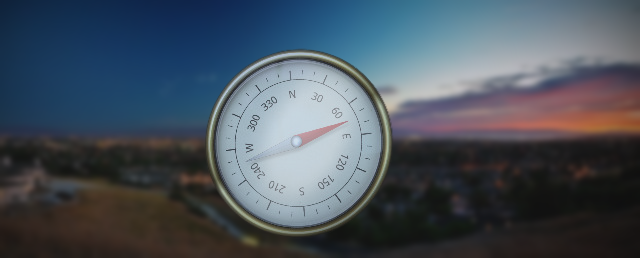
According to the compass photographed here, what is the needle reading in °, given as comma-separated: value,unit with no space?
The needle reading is 75,°
